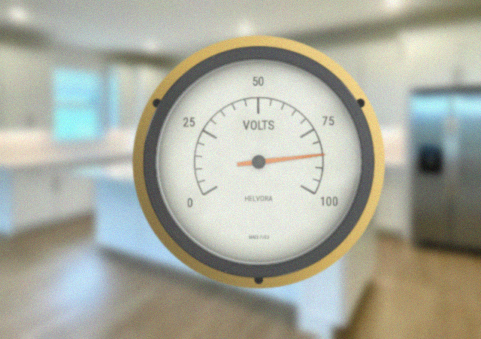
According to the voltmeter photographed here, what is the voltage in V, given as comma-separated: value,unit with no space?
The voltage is 85,V
